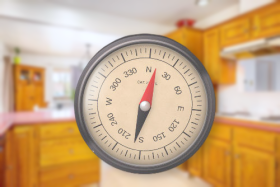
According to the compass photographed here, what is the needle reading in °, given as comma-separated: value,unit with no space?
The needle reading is 10,°
